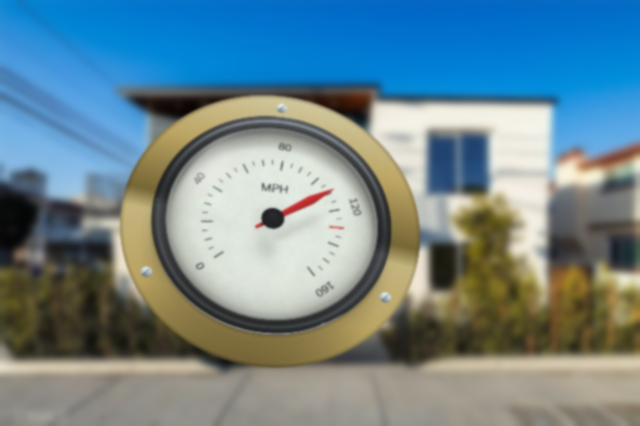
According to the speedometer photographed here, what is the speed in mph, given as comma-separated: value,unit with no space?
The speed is 110,mph
